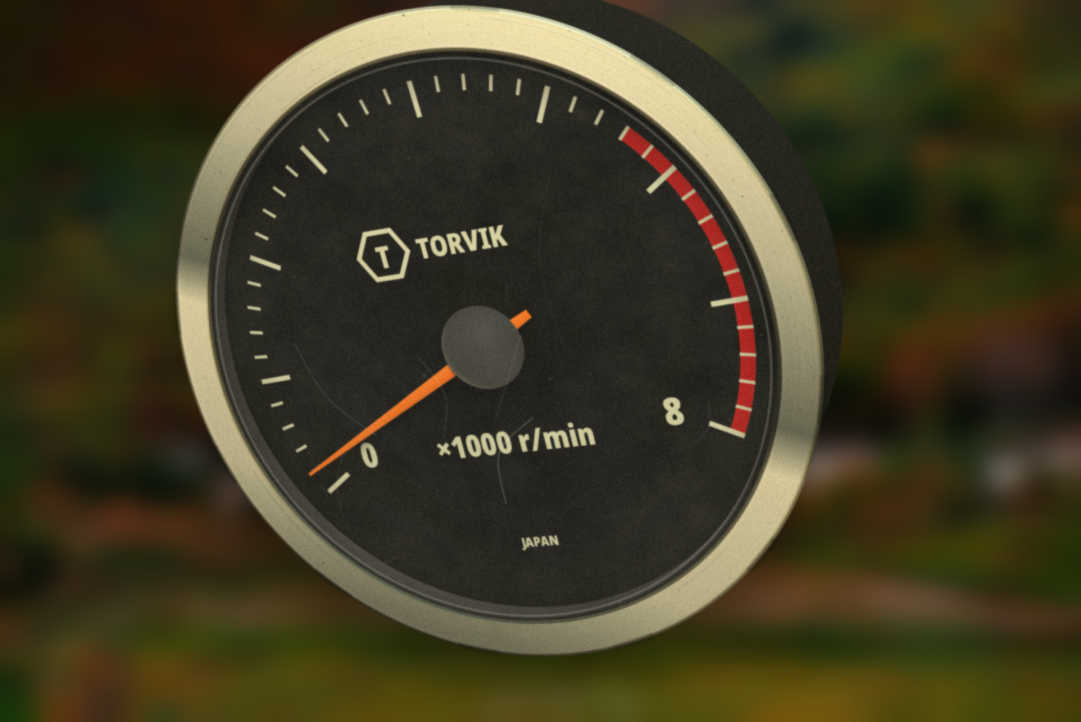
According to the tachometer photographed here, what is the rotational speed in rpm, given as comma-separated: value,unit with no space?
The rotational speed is 200,rpm
